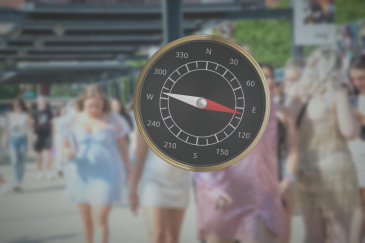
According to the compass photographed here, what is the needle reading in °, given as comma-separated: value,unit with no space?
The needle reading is 97.5,°
